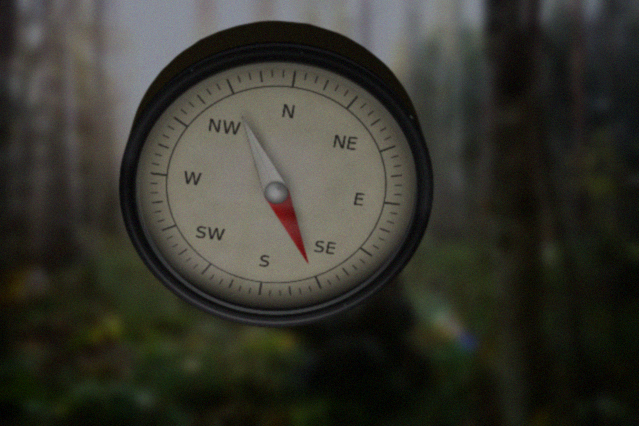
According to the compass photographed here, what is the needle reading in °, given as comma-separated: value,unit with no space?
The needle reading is 150,°
